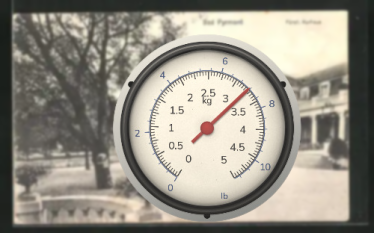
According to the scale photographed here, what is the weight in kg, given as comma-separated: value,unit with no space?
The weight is 3.25,kg
